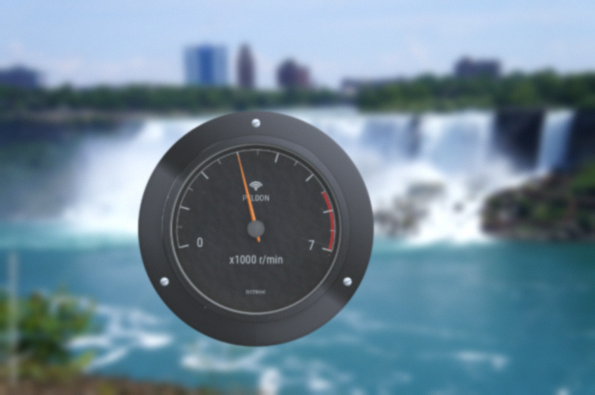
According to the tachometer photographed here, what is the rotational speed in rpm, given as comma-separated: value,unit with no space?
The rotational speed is 3000,rpm
